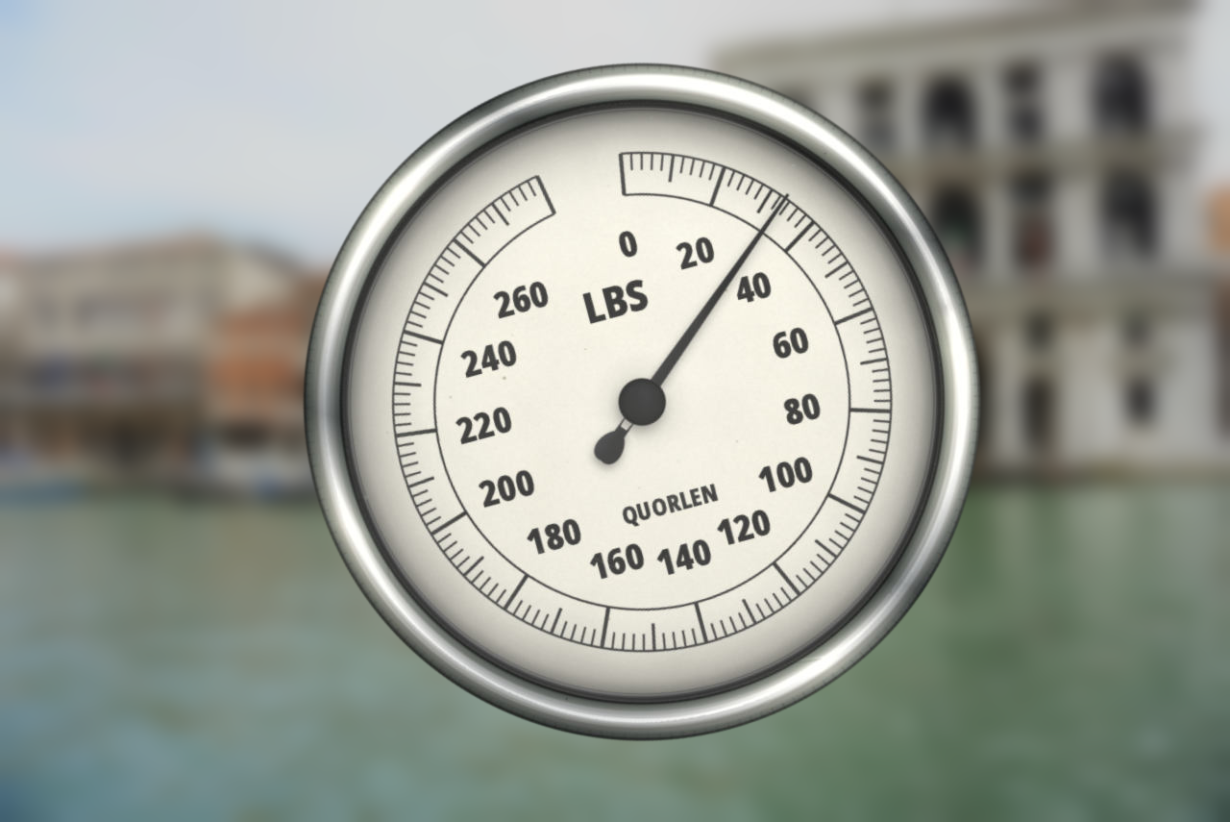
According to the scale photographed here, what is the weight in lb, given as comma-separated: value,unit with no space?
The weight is 33,lb
